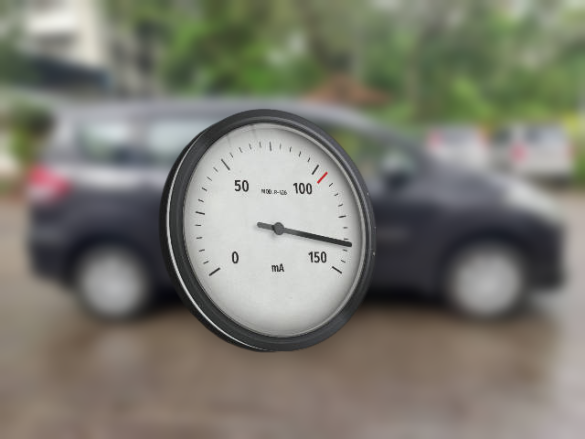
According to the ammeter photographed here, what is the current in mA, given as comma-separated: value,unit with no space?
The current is 137.5,mA
